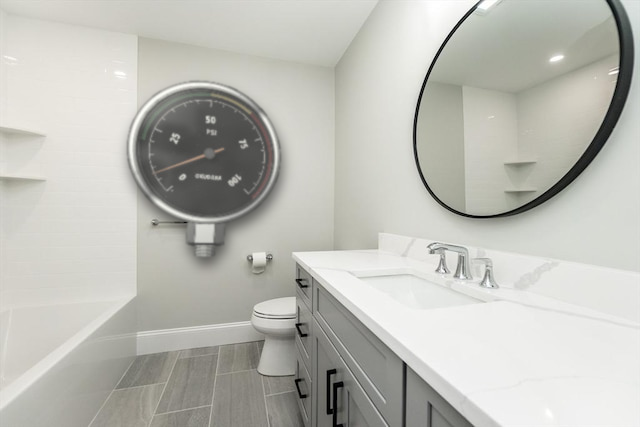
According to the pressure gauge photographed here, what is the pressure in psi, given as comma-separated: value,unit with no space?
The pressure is 7.5,psi
